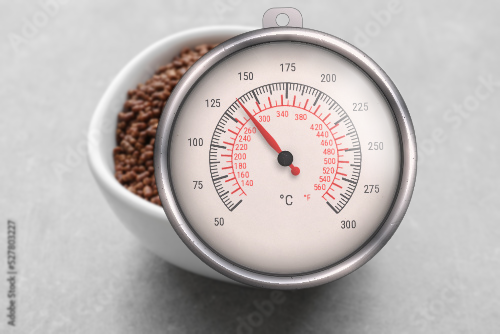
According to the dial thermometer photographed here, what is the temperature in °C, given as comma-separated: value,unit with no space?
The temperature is 137.5,°C
